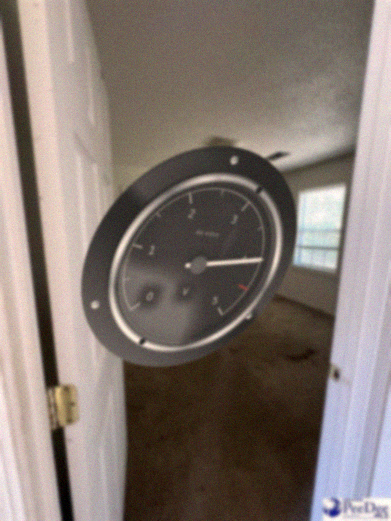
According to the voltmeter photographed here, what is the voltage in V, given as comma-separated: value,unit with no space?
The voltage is 4,V
